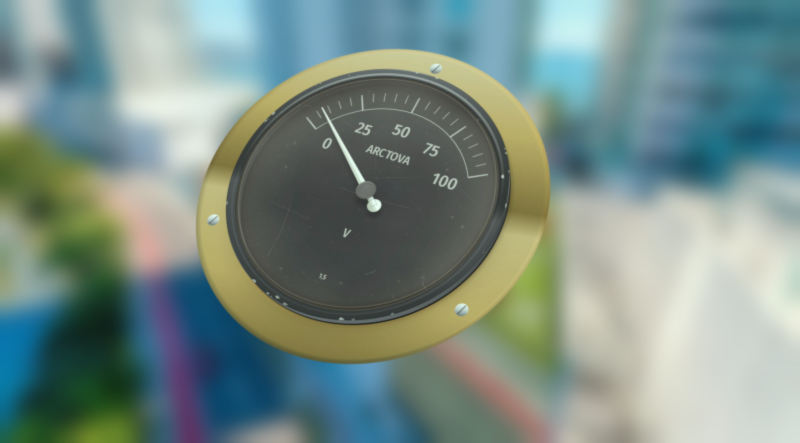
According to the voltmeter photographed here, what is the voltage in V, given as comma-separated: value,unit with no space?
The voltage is 7.5,V
